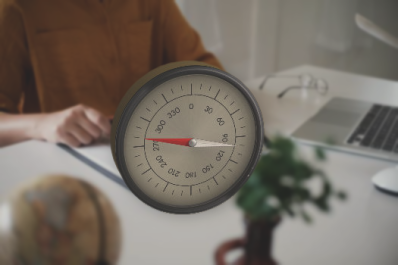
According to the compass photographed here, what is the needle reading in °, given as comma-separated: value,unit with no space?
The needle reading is 280,°
